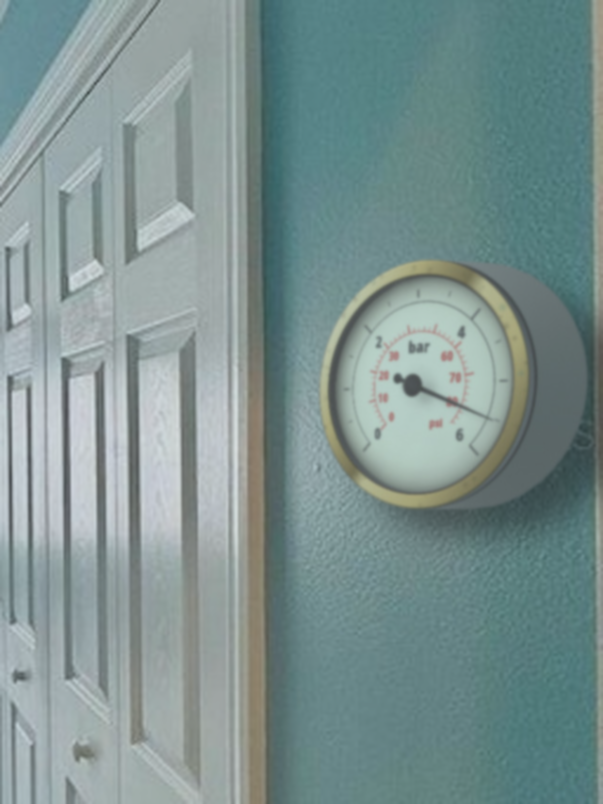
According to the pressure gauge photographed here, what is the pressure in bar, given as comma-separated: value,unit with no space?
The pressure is 5.5,bar
